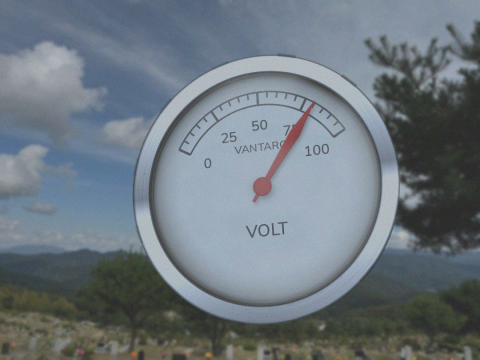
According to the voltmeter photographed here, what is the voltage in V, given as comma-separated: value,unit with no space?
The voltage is 80,V
